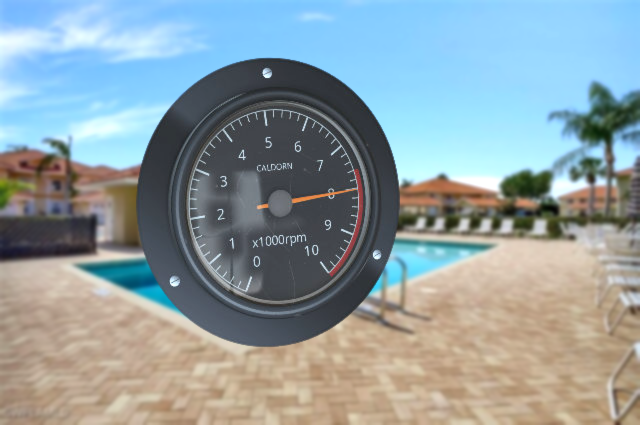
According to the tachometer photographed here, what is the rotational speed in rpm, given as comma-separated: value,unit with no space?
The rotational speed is 8000,rpm
